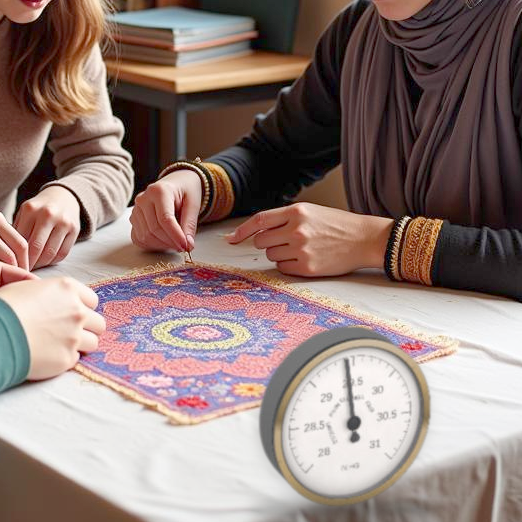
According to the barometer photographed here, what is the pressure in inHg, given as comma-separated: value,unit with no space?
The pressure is 29.4,inHg
